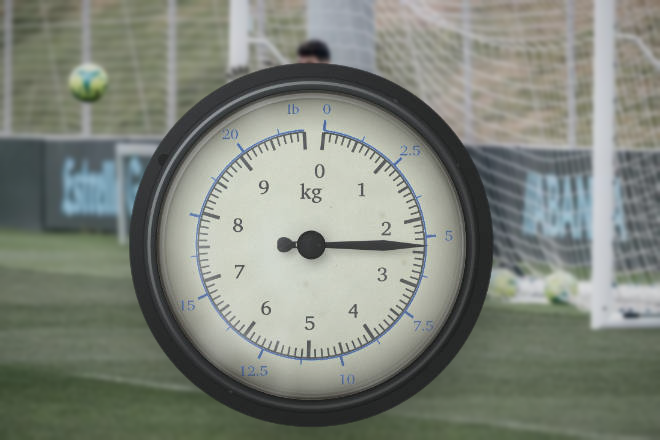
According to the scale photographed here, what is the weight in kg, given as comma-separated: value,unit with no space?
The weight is 2.4,kg
